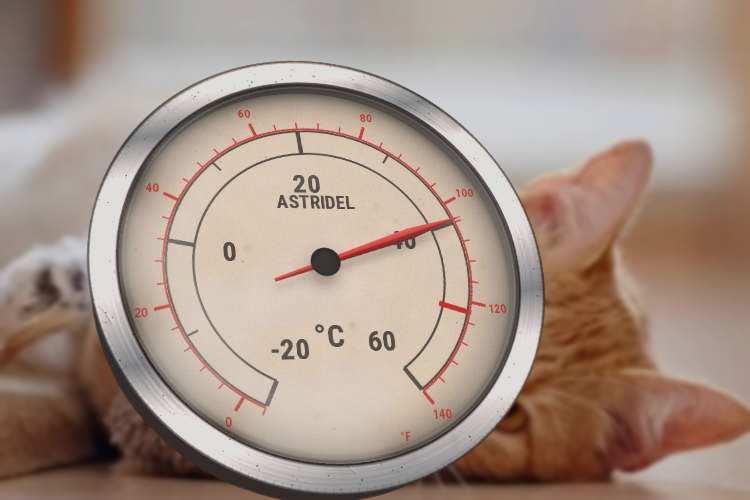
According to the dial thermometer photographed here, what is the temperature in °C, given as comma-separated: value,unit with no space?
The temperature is 40,°C
